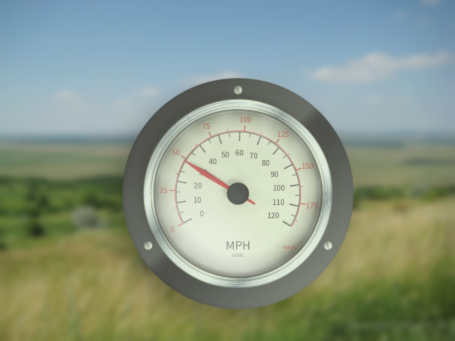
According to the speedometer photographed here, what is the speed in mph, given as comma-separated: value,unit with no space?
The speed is 30,mph
